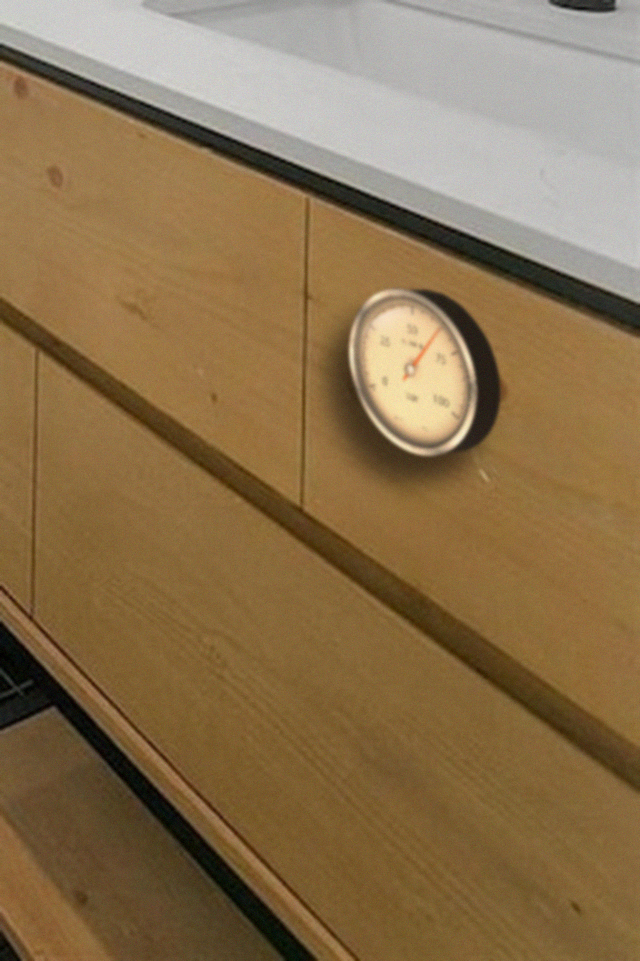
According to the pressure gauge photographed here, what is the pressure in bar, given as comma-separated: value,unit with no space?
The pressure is 65,bar
